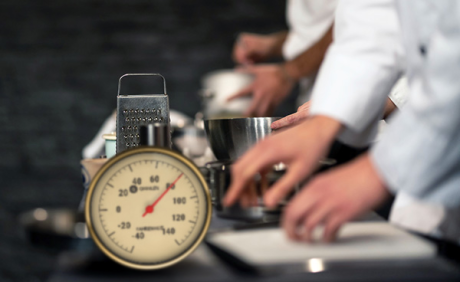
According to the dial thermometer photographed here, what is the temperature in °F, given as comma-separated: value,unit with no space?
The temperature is 80,°F
